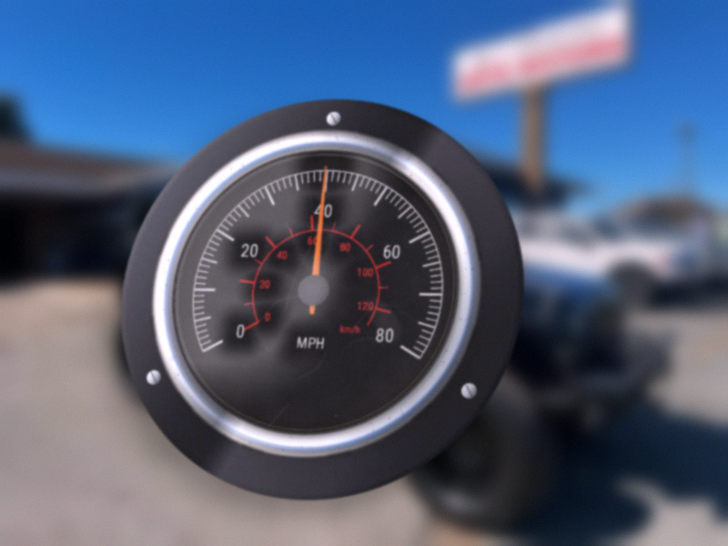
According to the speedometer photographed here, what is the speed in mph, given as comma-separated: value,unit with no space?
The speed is 40,mph
